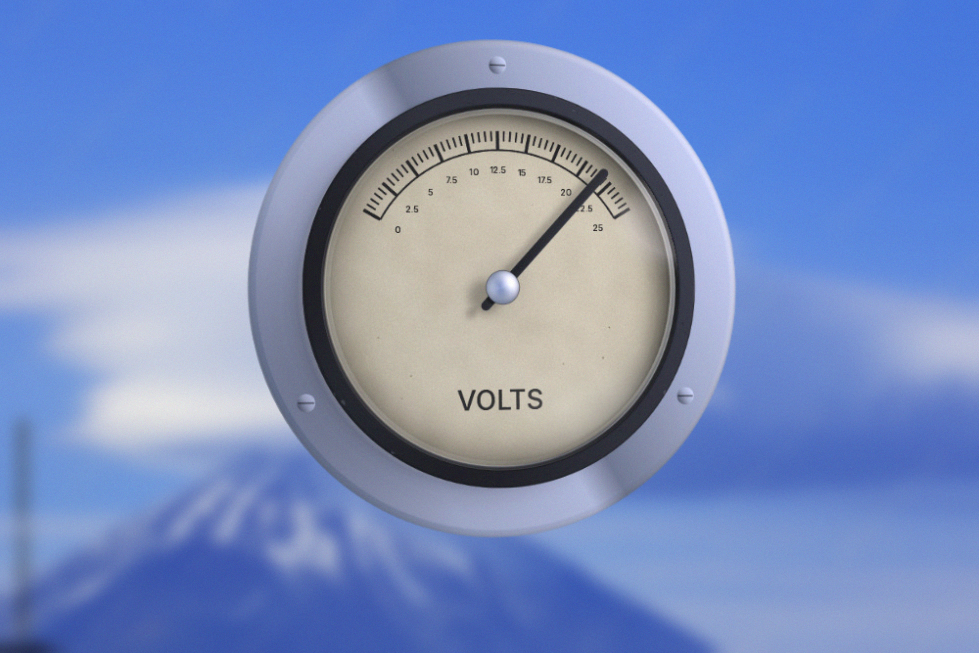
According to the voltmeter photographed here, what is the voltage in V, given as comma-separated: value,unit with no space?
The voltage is 21.5,V
